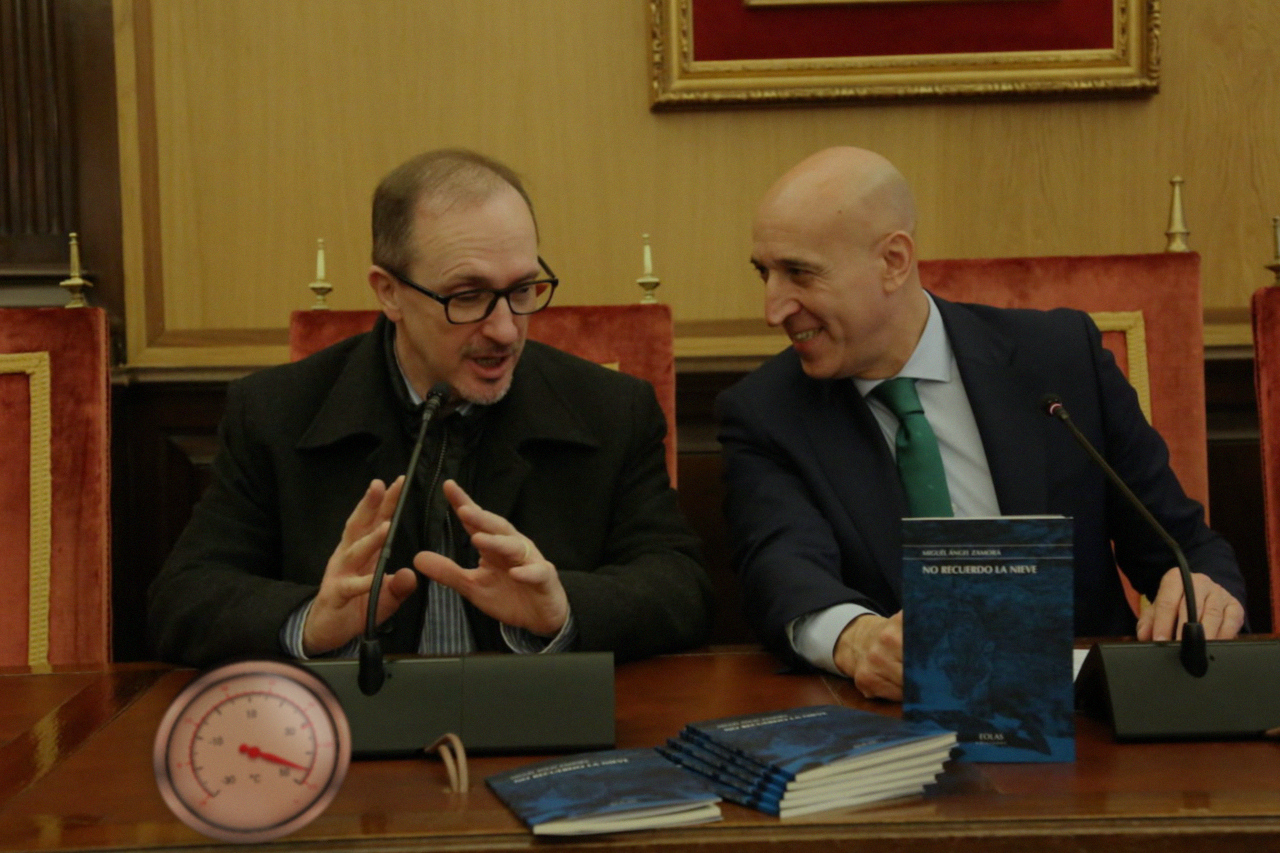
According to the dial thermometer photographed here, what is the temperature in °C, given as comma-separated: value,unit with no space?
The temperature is 45,°C
